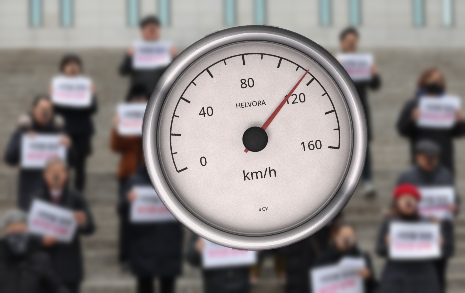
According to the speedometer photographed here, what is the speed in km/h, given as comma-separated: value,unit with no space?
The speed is 115,km/h
